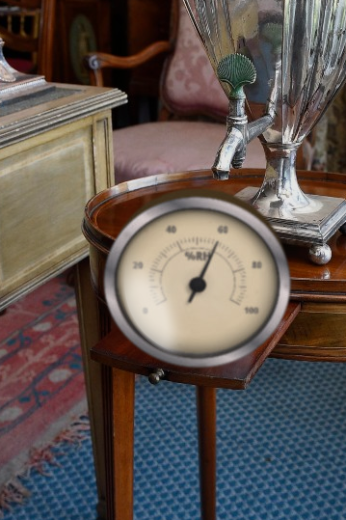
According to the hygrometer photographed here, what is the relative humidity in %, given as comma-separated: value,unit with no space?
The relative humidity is 60,%
